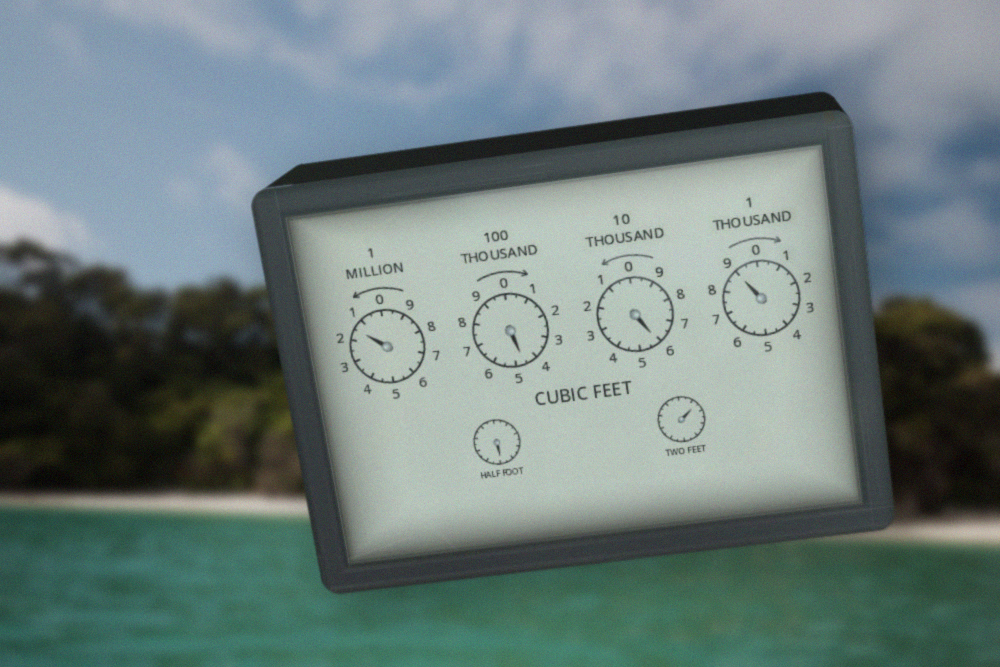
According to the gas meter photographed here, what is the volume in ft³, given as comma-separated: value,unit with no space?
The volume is 145900,ft³
